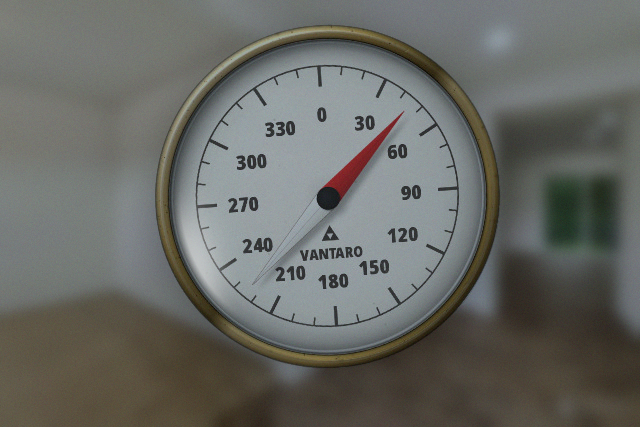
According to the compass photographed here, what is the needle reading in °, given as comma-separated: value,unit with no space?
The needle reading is 45,°
